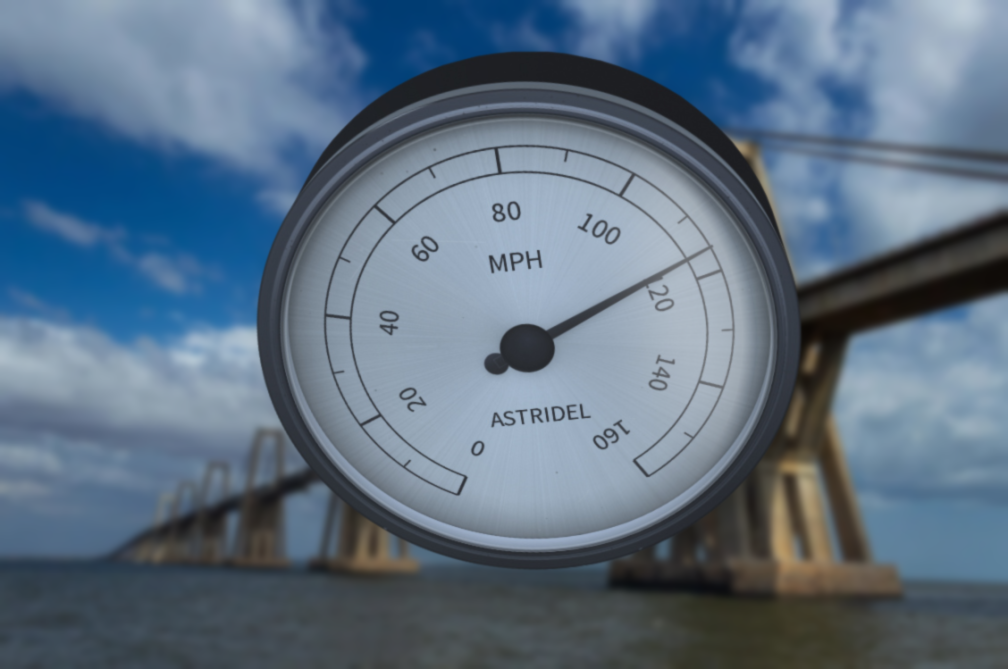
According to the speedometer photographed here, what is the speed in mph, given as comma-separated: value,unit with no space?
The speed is 115,mph
